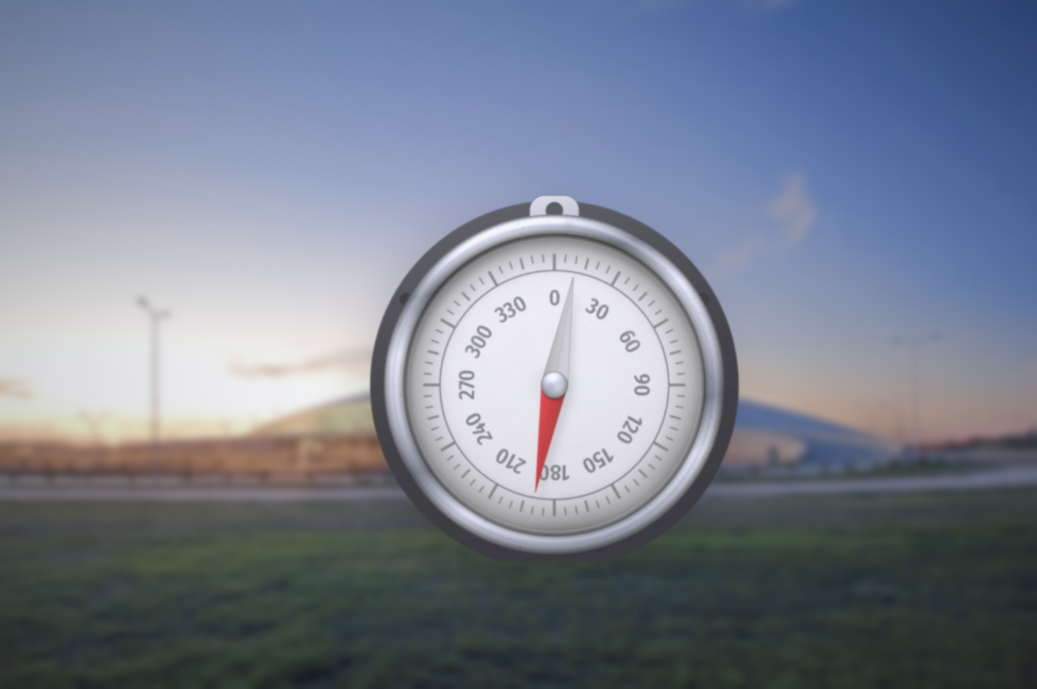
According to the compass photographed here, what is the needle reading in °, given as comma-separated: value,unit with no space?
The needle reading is 190,°
